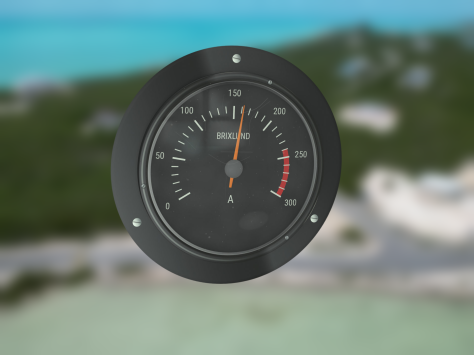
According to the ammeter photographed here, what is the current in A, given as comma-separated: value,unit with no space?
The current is 160,A
